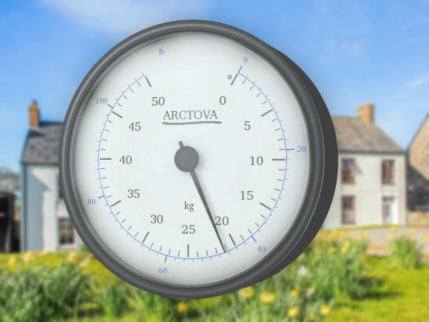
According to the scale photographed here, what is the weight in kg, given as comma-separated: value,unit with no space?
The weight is 21,kg
